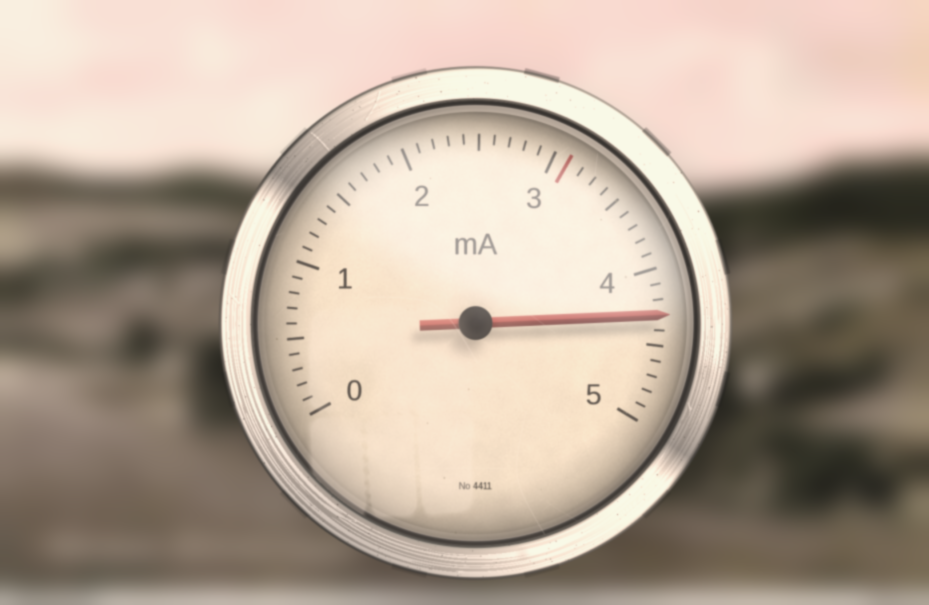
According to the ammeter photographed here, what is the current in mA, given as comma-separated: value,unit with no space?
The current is 4.3,mA
